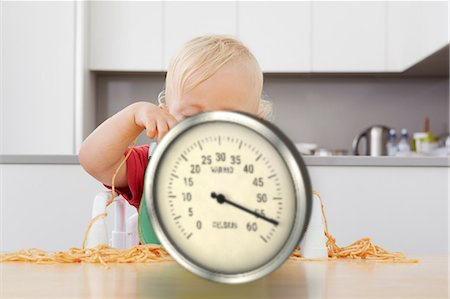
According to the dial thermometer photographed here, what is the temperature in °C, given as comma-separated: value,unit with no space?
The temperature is 55,°C
